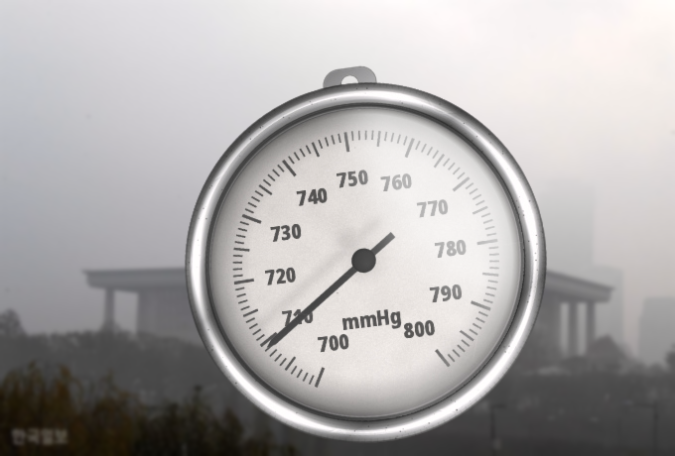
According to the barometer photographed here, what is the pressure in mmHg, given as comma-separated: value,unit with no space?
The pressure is 709,mmHg
